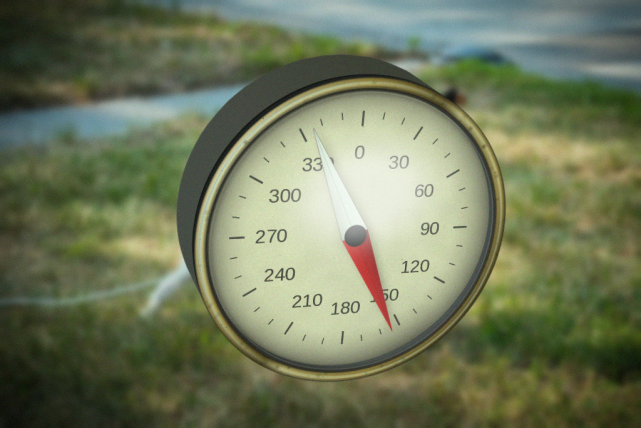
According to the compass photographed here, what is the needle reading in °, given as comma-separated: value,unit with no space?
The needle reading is 155,°
